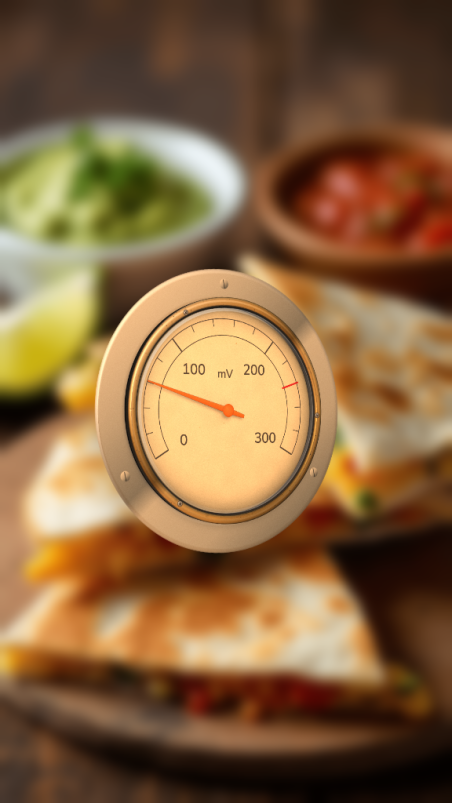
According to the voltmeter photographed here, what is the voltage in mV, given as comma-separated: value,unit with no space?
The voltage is 60,mV
